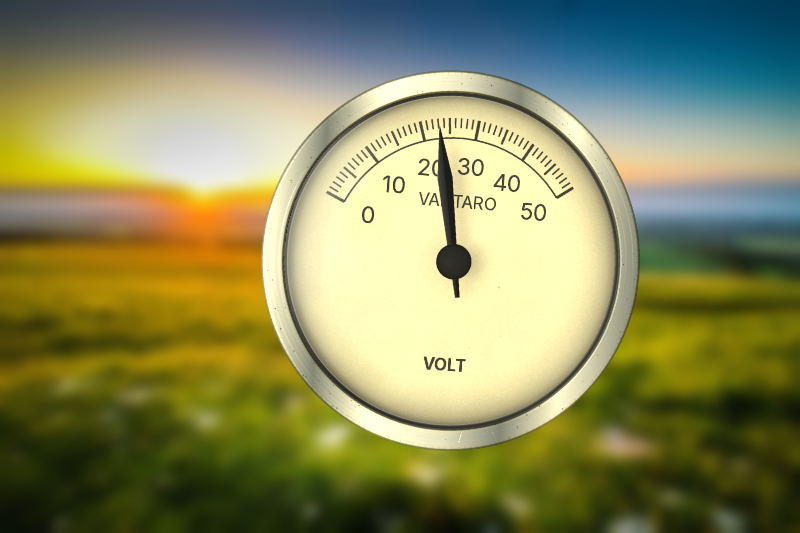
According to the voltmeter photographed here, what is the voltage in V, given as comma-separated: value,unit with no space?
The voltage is 23,V
